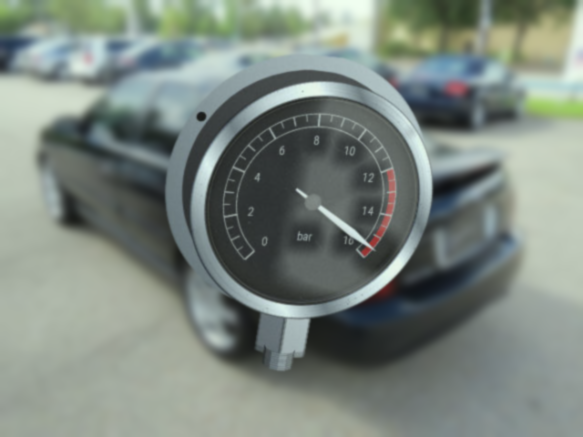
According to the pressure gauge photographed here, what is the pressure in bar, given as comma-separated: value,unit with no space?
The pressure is 15.5,bar
